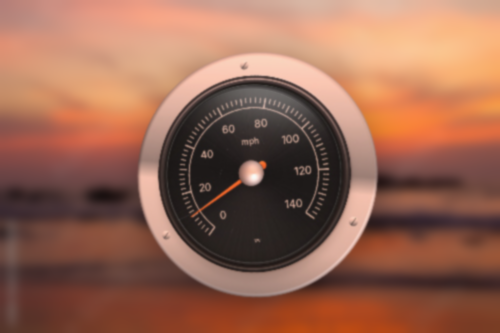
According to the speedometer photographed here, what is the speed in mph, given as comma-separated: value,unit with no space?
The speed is 10,mph
